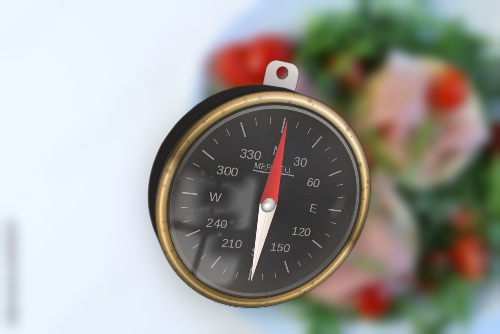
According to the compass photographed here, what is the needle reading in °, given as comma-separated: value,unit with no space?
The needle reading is 0,°
